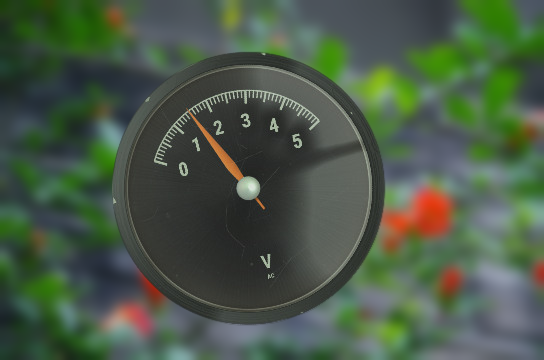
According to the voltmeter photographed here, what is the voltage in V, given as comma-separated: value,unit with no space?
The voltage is 1.5,V
